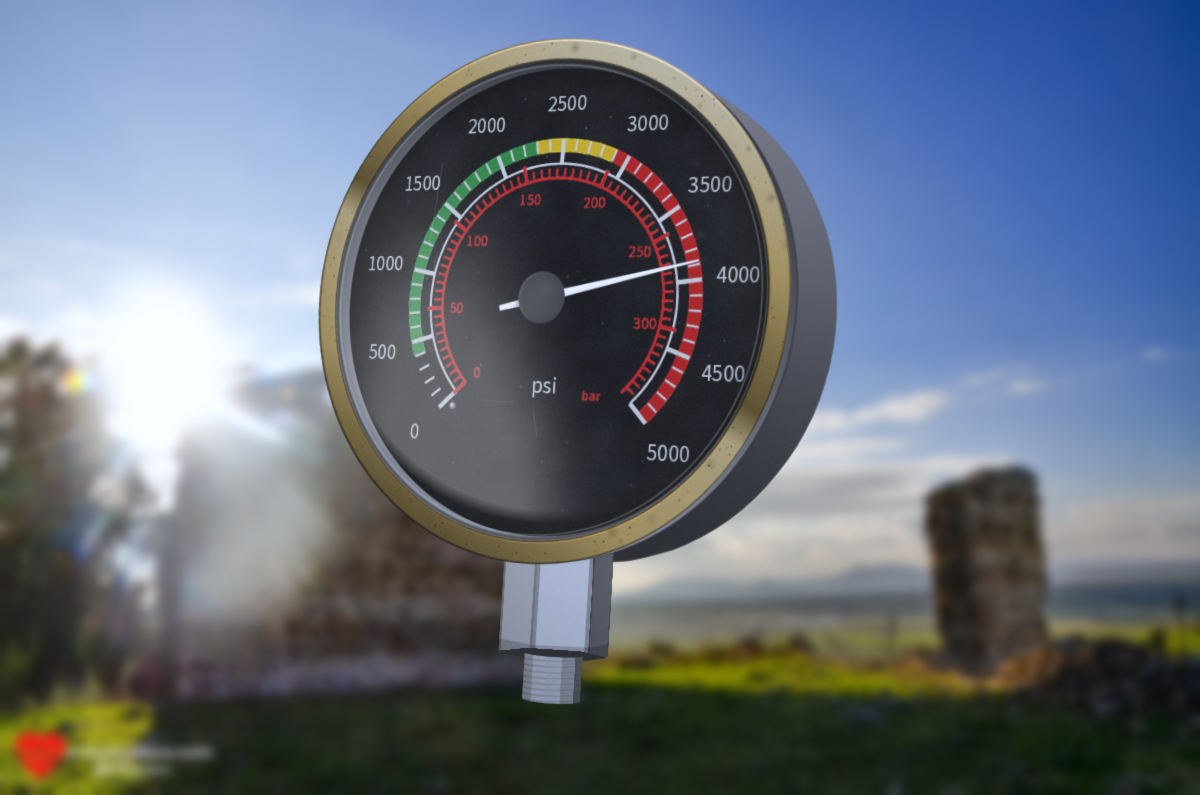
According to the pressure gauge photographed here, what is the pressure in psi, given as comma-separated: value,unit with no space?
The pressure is 3900,psi
